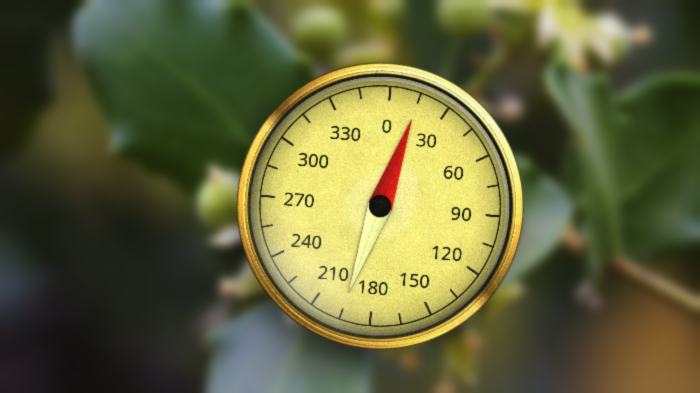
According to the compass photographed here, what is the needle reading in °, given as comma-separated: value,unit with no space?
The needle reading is 15,°
